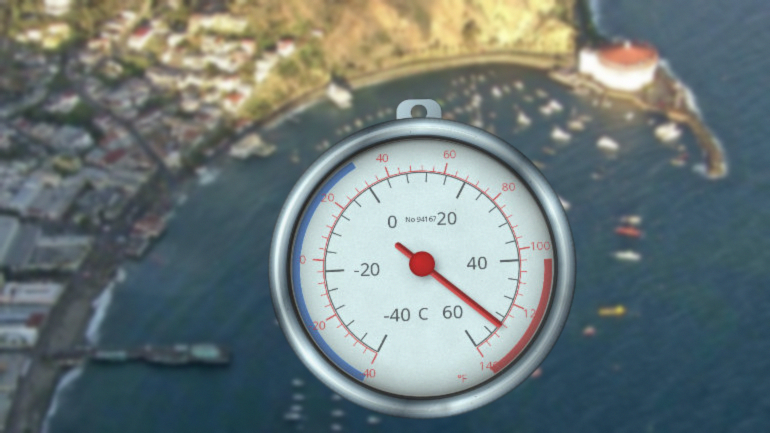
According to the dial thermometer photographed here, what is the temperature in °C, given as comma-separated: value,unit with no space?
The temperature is 54,°C
